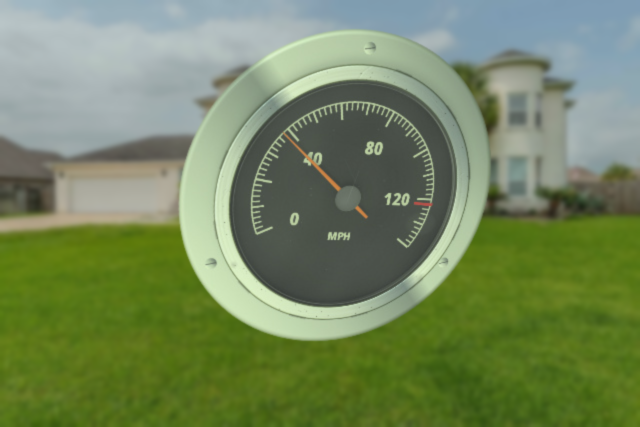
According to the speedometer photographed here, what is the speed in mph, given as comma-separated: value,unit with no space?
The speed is 38,mph
